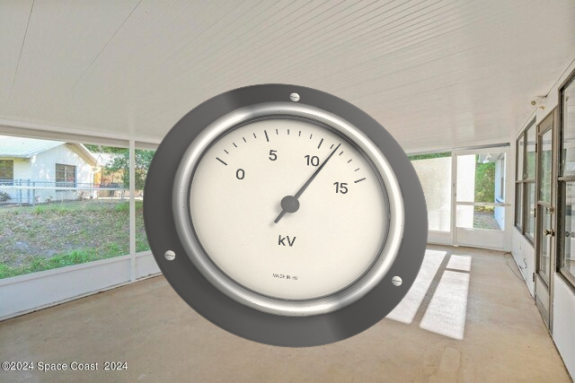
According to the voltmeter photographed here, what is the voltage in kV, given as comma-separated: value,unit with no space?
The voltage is 11.5,kV
